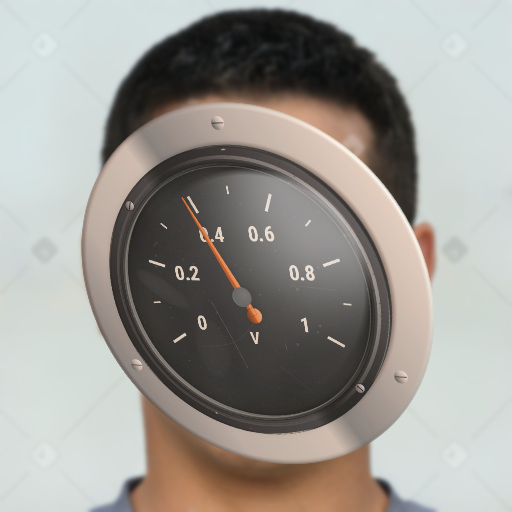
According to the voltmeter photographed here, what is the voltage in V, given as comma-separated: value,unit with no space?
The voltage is 0.4,V
